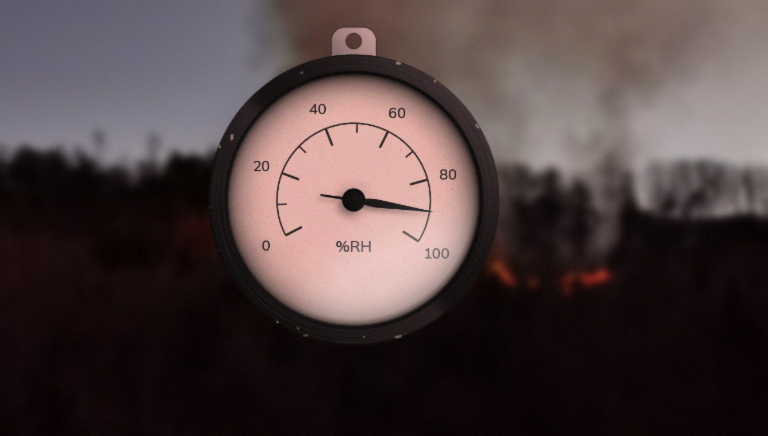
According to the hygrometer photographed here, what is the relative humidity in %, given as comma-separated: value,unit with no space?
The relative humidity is 90,%
